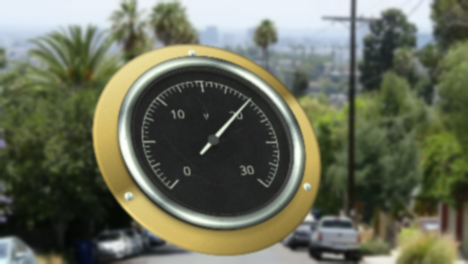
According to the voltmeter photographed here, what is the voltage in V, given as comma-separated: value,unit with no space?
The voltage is 20,V
